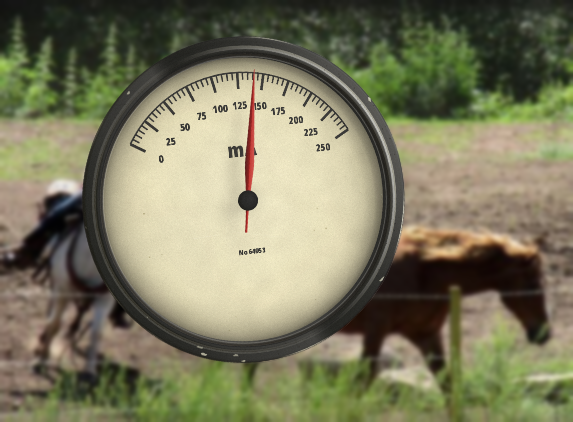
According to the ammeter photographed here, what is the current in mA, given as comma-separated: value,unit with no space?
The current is 140,mA
